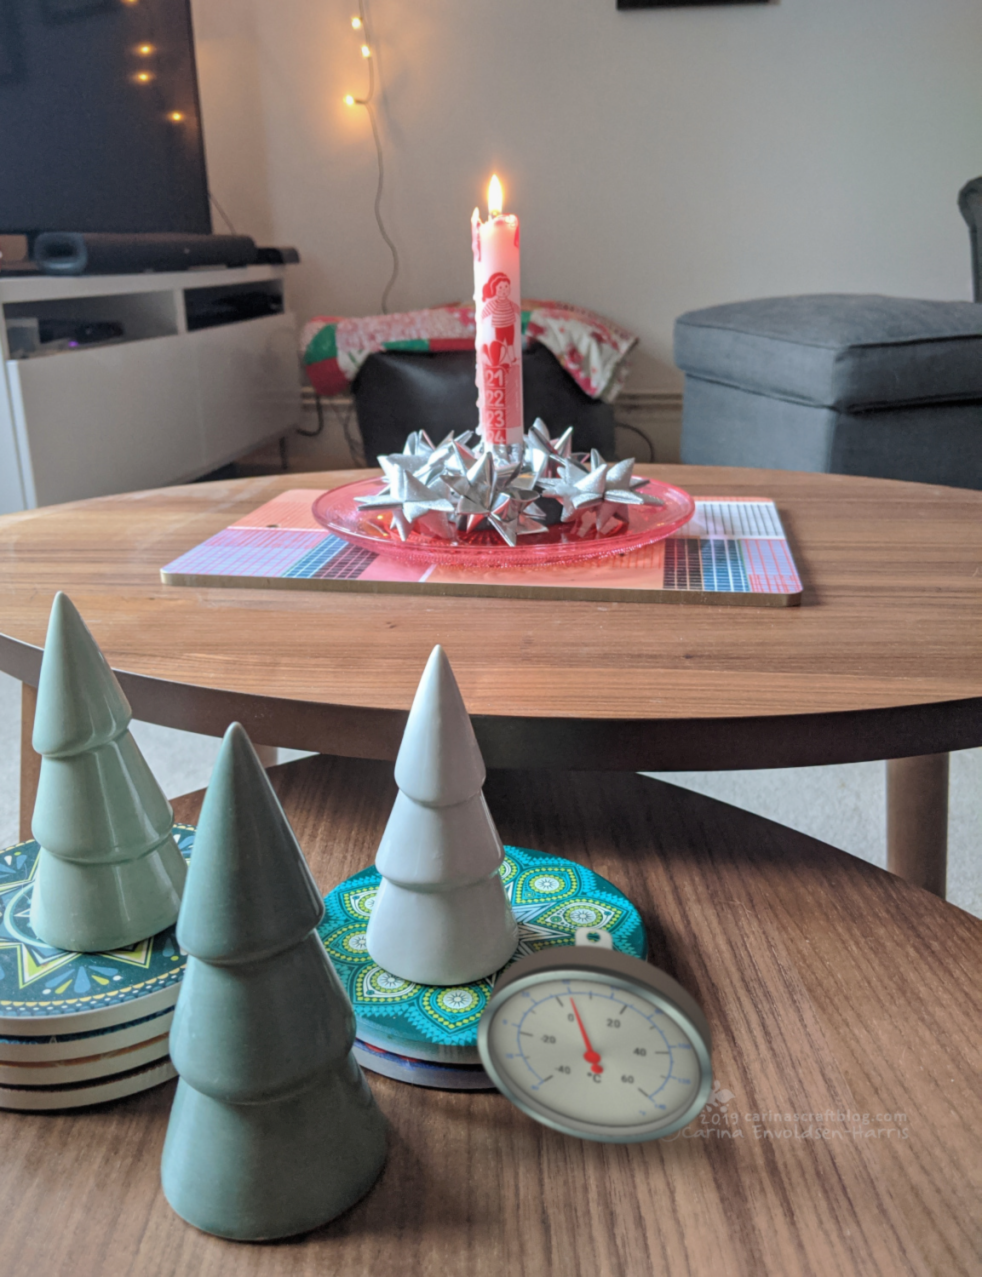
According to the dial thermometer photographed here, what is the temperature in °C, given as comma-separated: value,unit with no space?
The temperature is 5,°C
